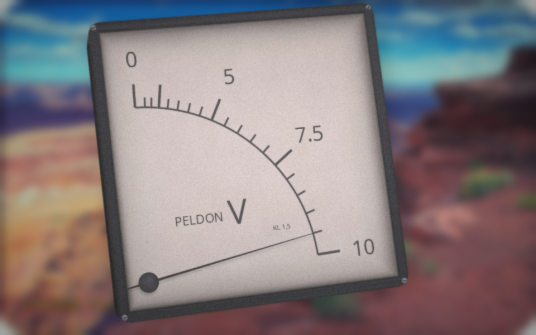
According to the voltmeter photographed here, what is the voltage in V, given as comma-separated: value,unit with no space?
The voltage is 9.5,V
